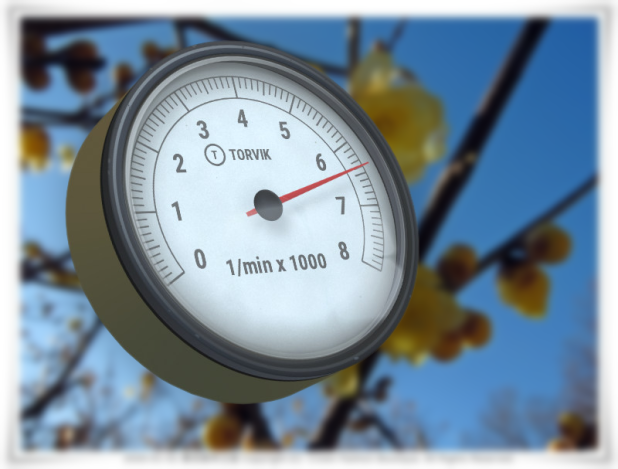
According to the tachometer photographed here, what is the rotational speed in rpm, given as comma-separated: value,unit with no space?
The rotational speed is 6400,rpm
